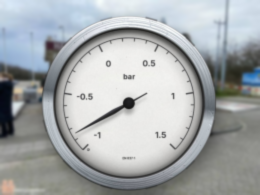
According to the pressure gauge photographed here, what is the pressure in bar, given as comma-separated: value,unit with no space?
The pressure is -0.85,bar
